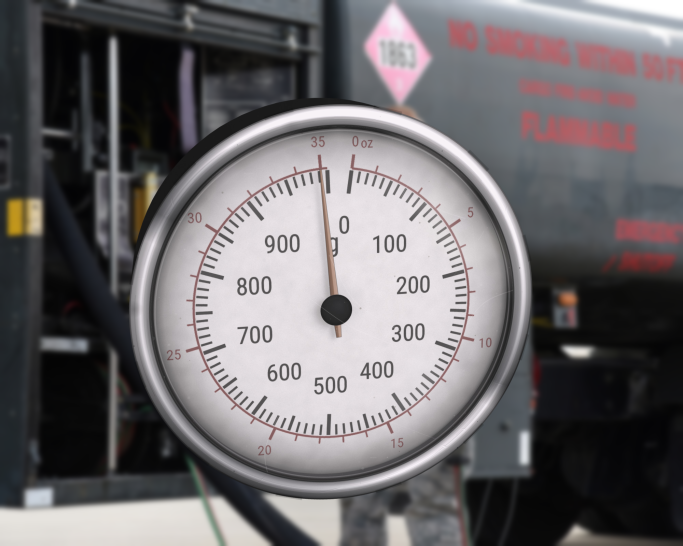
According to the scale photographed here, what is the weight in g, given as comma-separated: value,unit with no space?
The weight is 990,g
